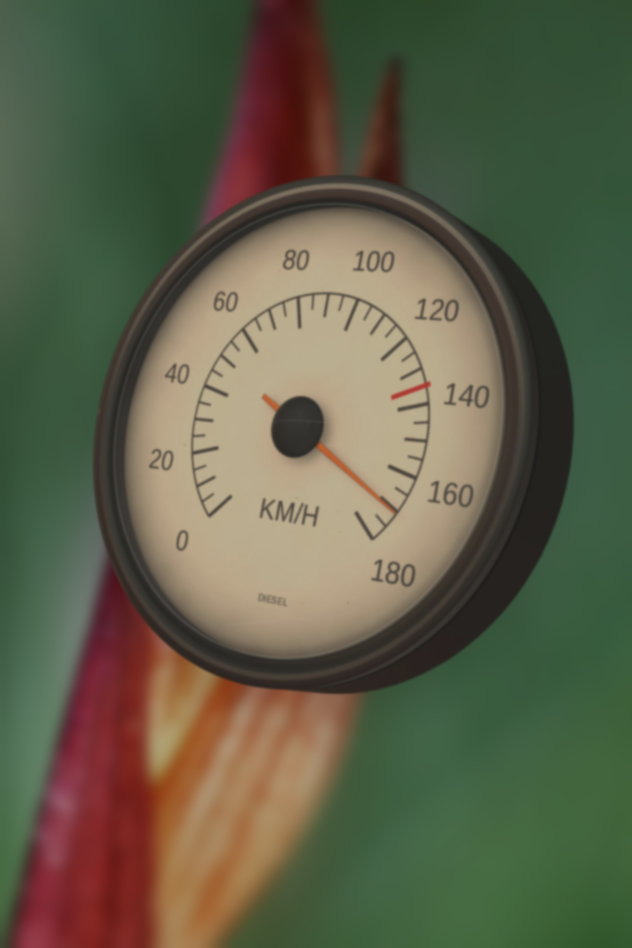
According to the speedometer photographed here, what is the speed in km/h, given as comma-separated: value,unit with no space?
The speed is 170,km/h
